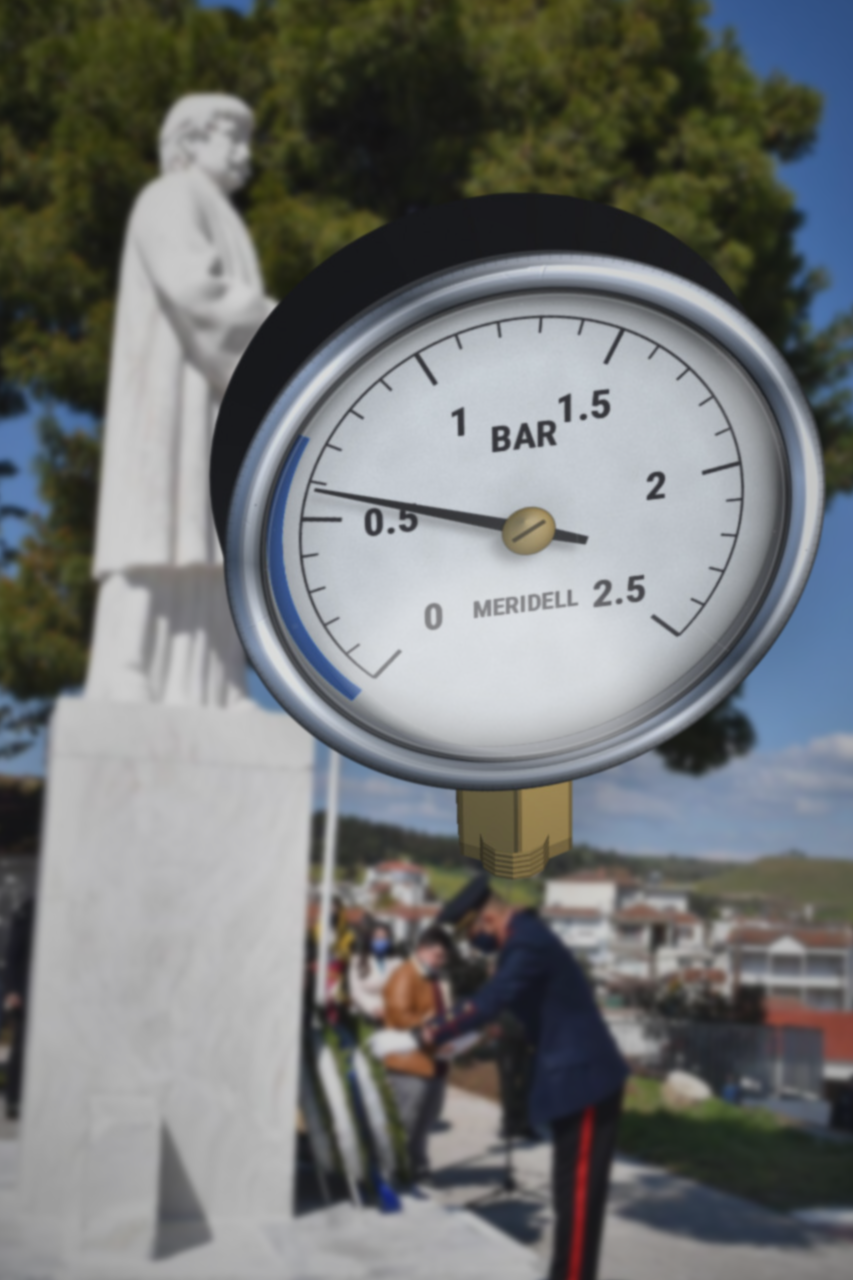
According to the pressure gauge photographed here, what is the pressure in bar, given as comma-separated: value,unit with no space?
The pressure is 0.6,bar
